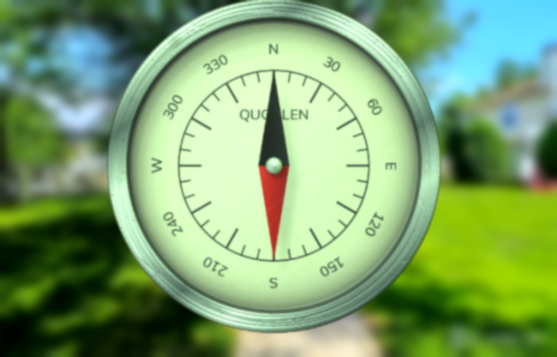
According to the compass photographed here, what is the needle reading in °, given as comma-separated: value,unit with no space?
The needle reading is 180,°
